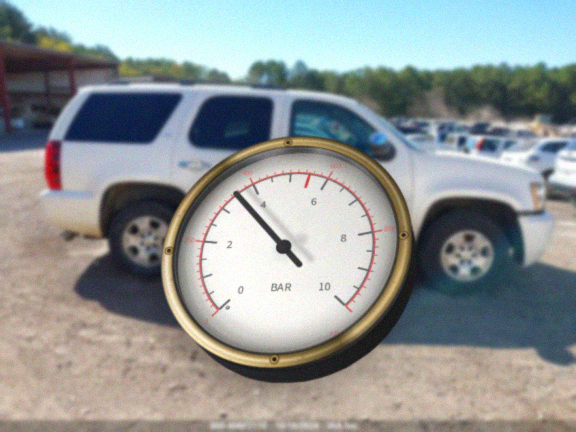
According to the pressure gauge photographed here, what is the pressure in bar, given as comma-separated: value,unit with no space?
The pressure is 3.5,bar
